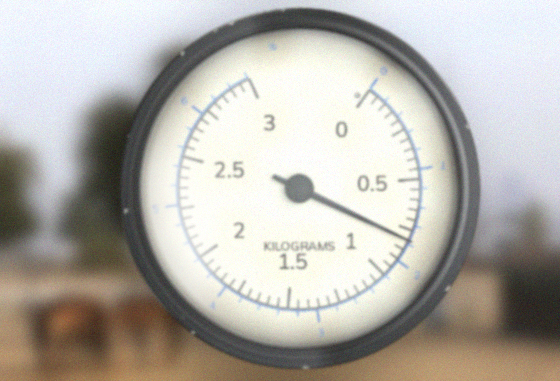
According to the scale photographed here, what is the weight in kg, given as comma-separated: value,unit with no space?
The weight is 0.8,kg
